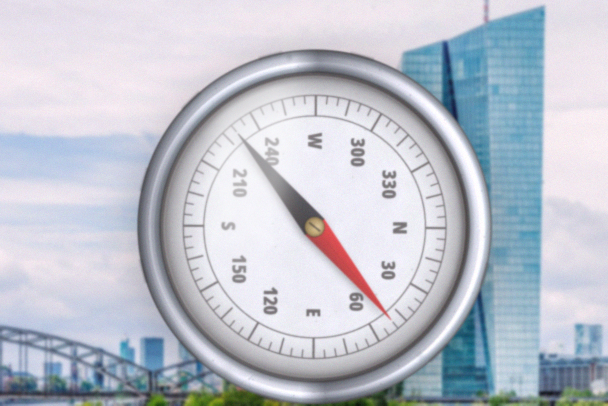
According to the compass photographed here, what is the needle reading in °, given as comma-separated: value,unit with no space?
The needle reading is 50,°
